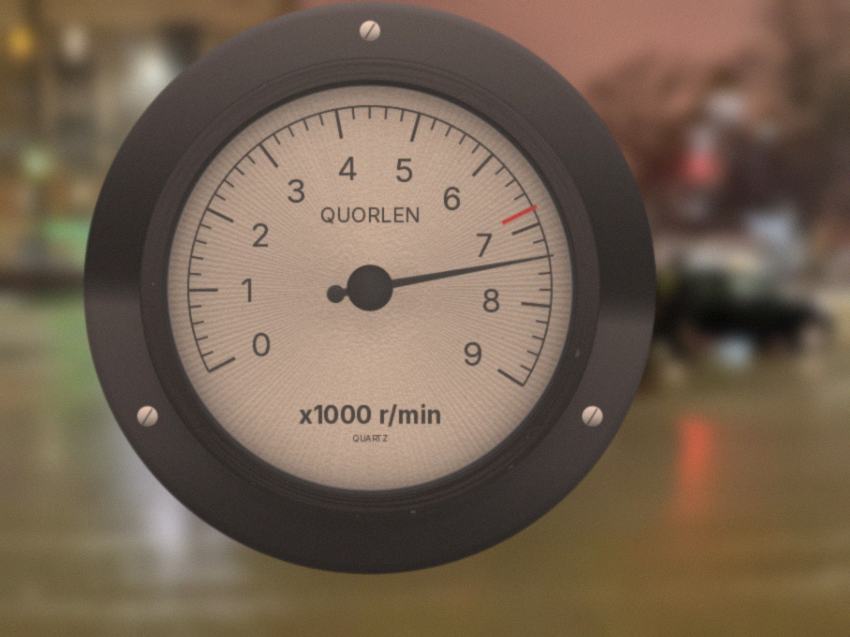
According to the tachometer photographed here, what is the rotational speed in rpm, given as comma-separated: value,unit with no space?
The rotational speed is 7400,rpm
